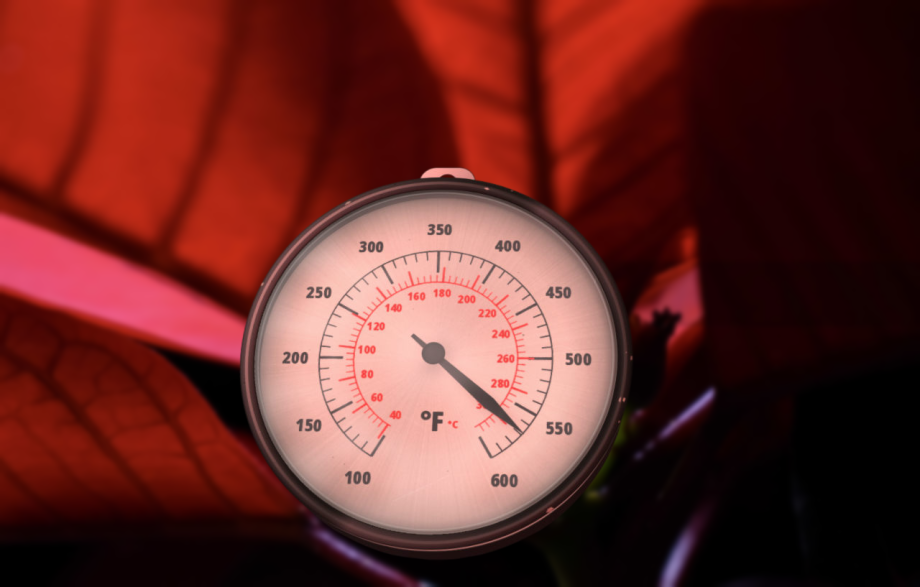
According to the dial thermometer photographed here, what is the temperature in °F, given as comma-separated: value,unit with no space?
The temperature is 570,°F
